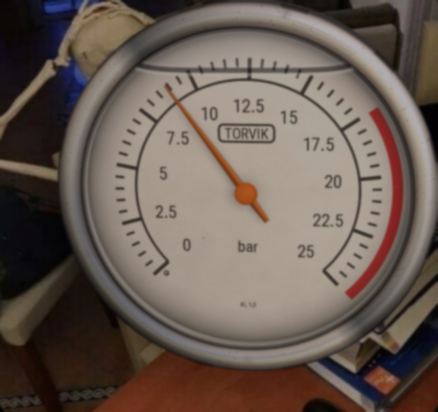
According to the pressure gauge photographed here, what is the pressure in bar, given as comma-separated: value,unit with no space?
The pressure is 9,bar
